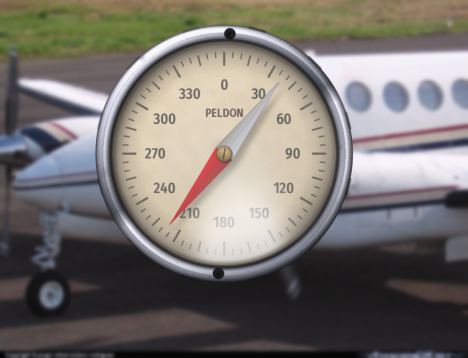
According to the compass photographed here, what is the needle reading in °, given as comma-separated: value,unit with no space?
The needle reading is 217.5,°
